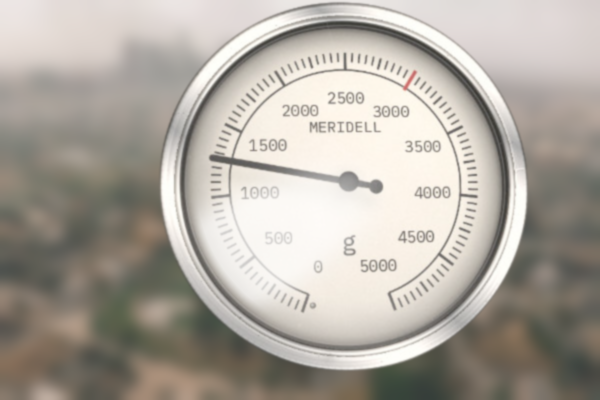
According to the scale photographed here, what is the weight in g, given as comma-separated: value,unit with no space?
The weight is 1250,g
